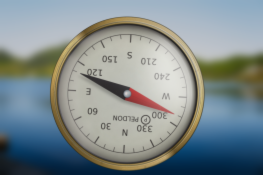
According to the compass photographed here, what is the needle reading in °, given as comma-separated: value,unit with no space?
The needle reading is 290,°
